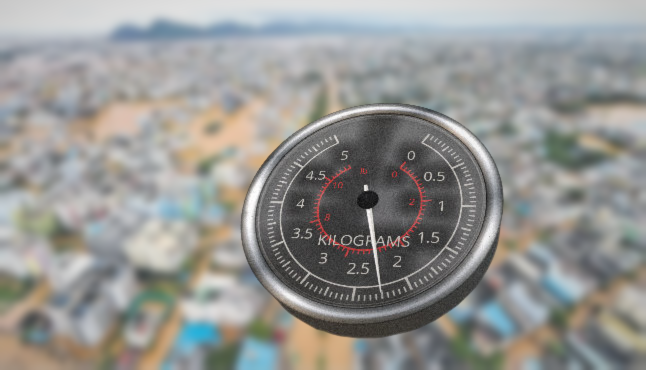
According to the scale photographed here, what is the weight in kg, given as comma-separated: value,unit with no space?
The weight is 2.25,kg
